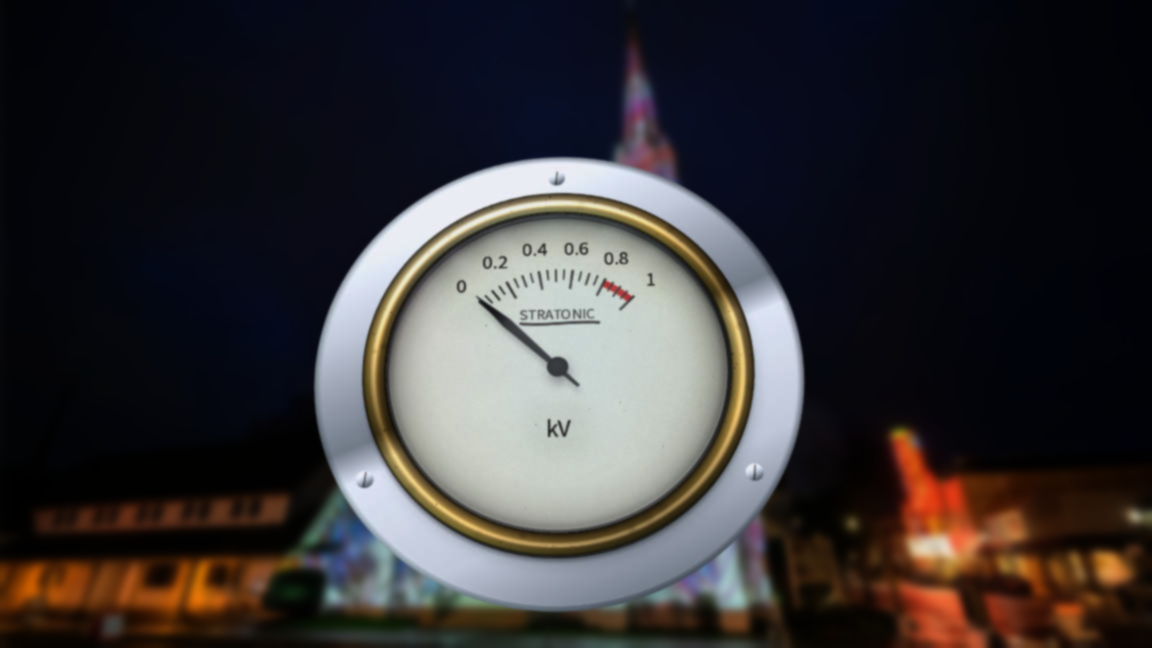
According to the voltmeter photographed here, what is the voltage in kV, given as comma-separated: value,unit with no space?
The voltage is 0,kV
